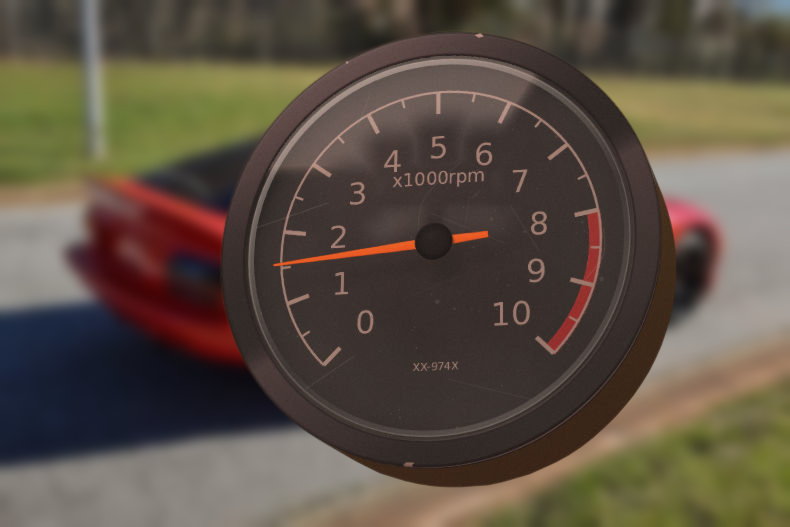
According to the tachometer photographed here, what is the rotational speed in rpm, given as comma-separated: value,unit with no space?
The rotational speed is 1500,rpm
